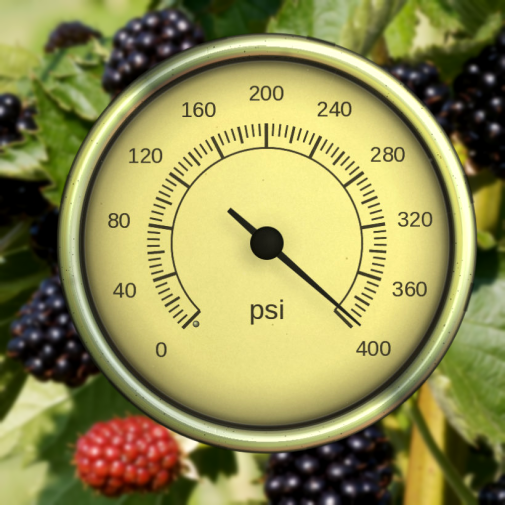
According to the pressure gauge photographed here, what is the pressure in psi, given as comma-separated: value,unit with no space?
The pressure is 395,psi
